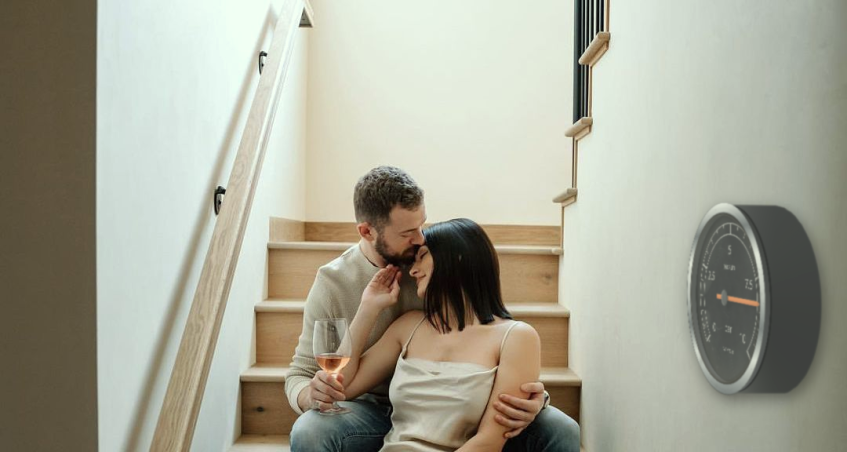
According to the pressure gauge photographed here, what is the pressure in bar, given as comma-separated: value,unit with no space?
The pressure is 8.25,bar
